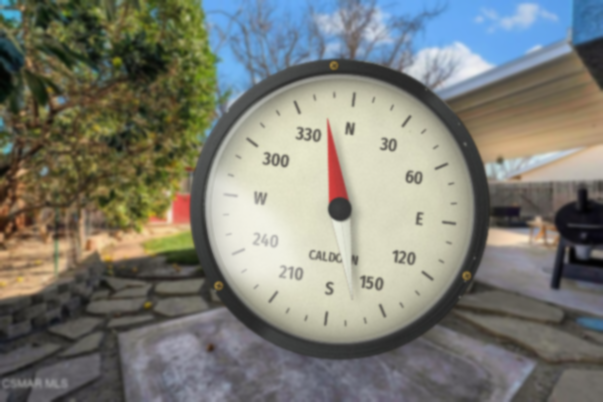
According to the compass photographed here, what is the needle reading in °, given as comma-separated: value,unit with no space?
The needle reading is 345,°
